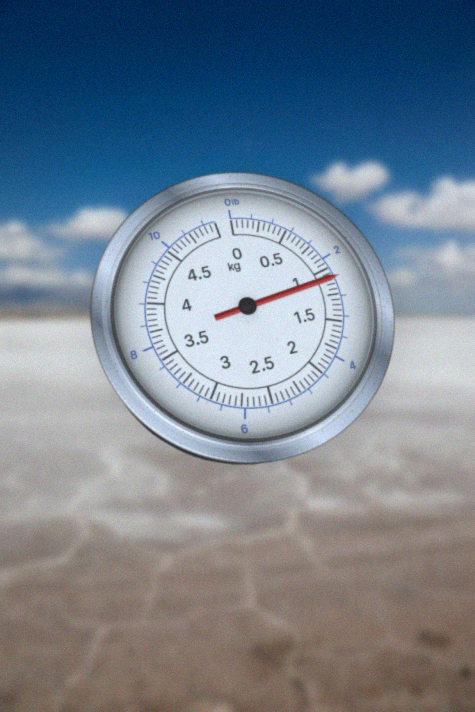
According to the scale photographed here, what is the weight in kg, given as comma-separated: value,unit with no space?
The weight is 1.1,kg
